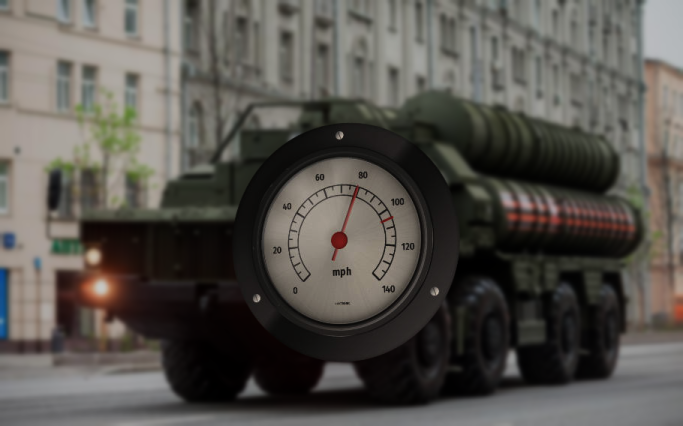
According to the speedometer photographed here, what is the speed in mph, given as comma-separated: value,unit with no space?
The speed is 80,mph
